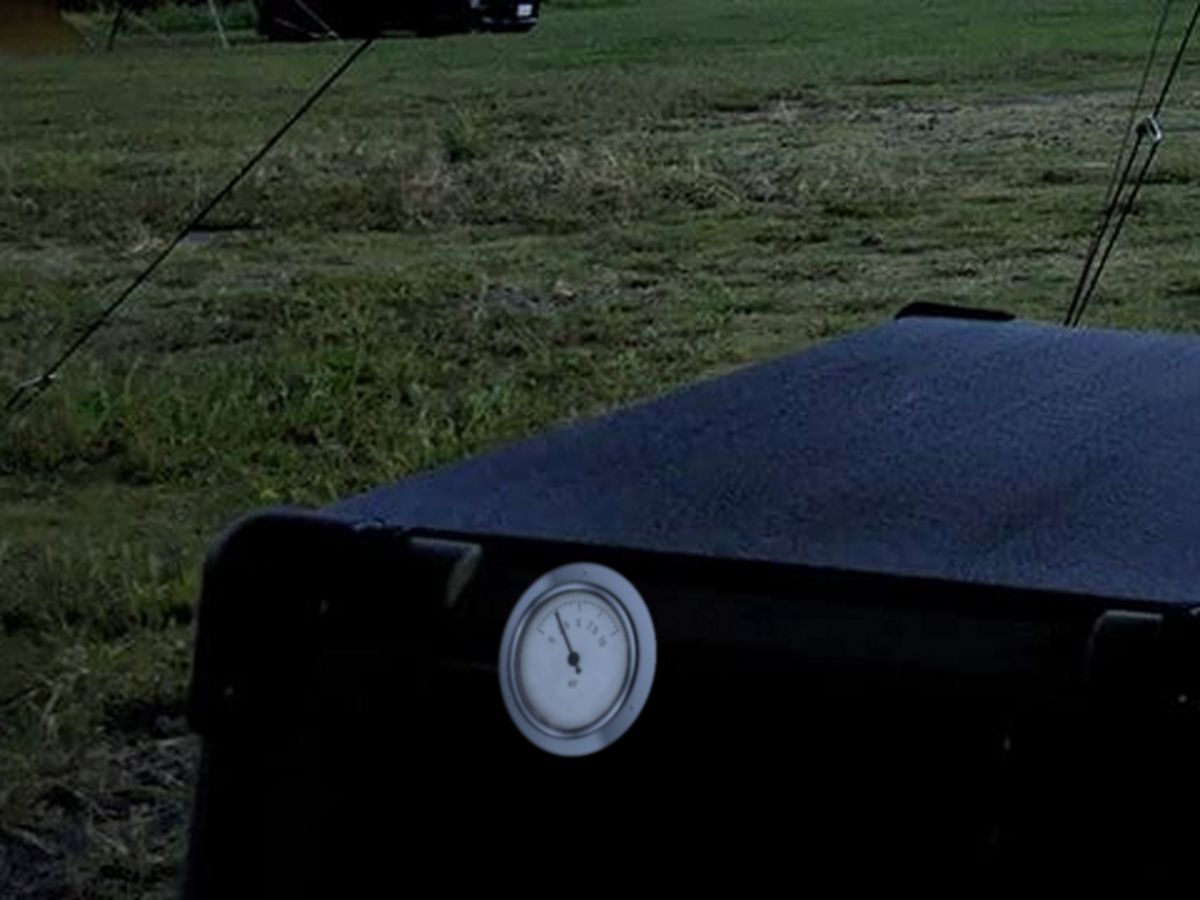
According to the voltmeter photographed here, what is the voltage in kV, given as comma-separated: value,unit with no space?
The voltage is 2.5,kV
